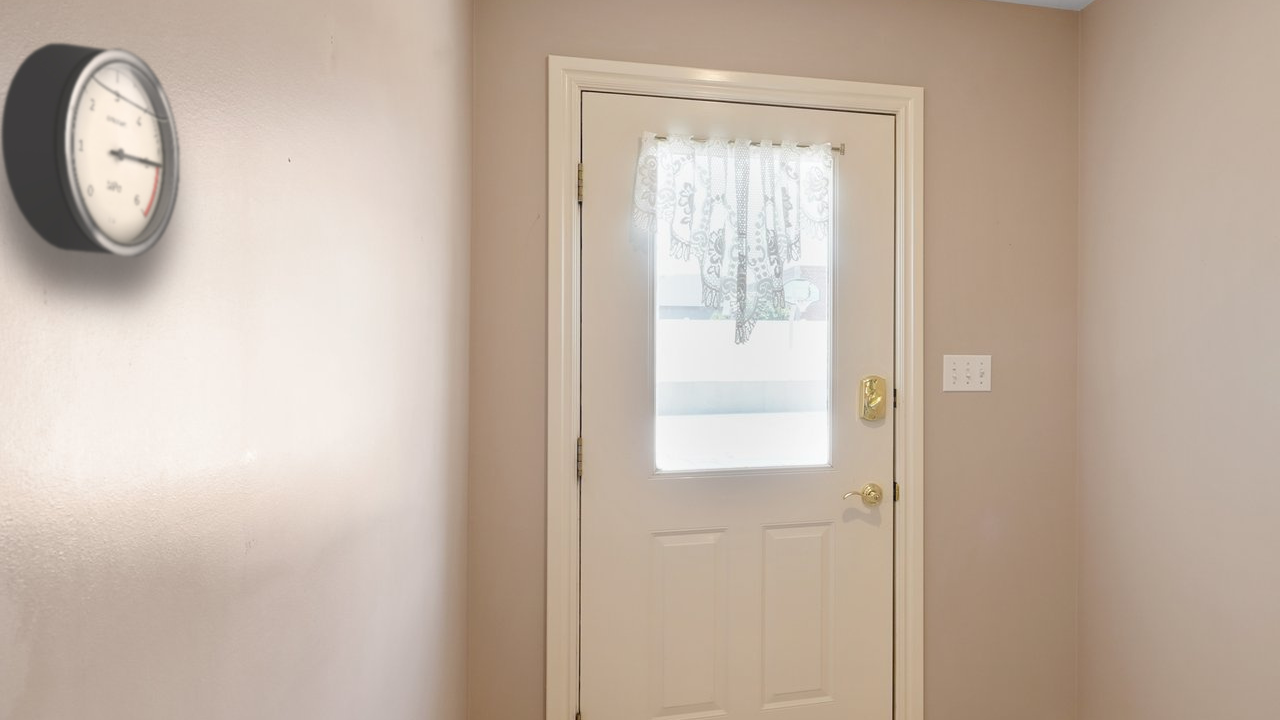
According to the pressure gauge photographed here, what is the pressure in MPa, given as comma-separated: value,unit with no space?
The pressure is 5,MPa
